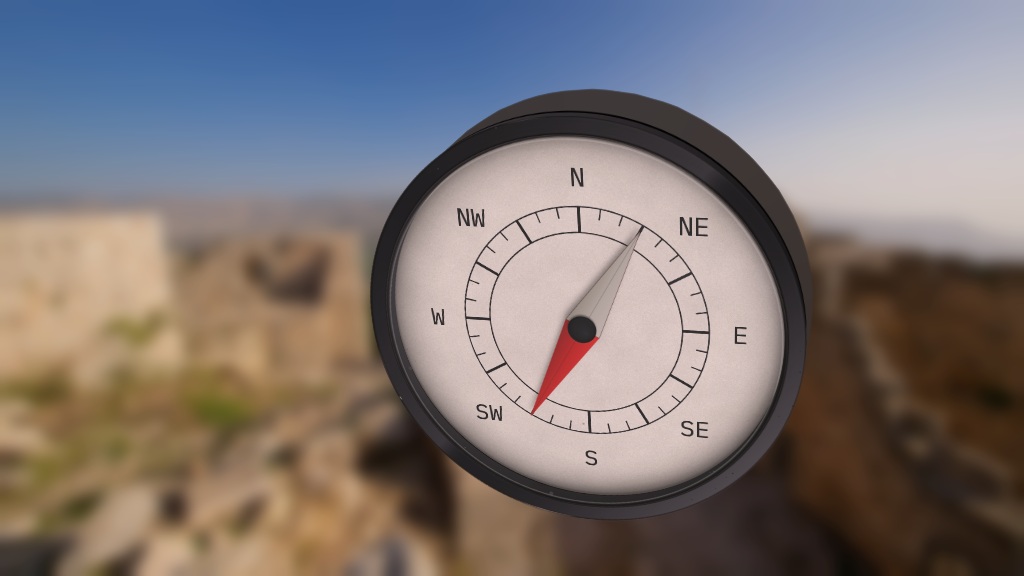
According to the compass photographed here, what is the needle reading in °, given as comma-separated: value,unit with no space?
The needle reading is 210,°
